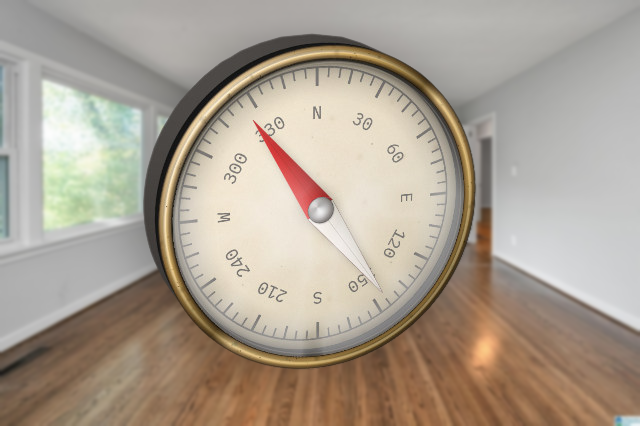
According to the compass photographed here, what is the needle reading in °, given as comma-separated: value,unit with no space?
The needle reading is 325,°
